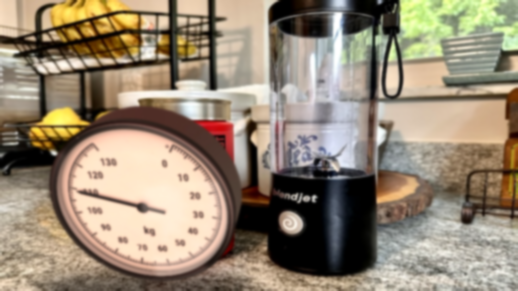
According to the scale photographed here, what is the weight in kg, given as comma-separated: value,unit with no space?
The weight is 110,kg
